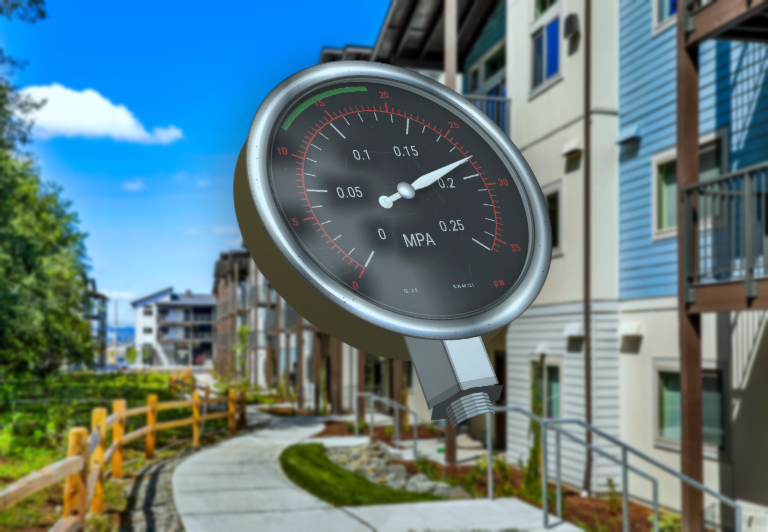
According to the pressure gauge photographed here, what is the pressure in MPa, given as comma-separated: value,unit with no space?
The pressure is 0.19,MPa
